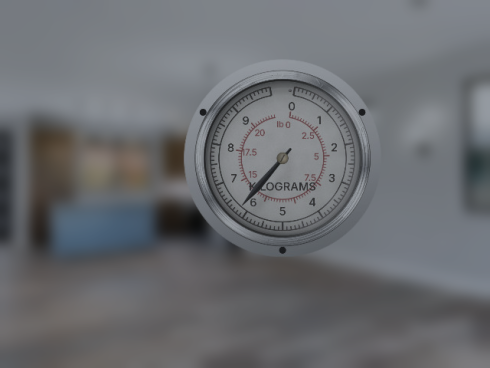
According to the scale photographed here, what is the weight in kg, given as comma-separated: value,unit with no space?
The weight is 6.2,kg
